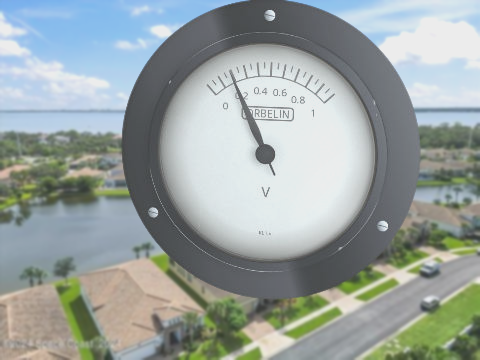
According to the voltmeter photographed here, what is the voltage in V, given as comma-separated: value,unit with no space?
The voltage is 0.2,V
